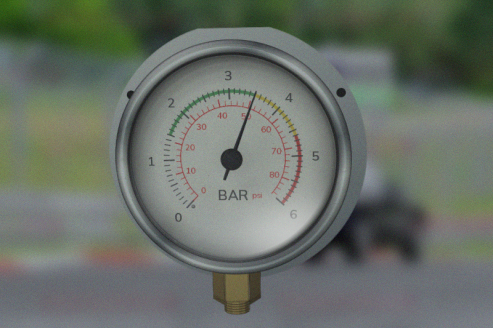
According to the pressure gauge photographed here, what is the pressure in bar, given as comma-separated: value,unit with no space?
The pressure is 3.5,bar
